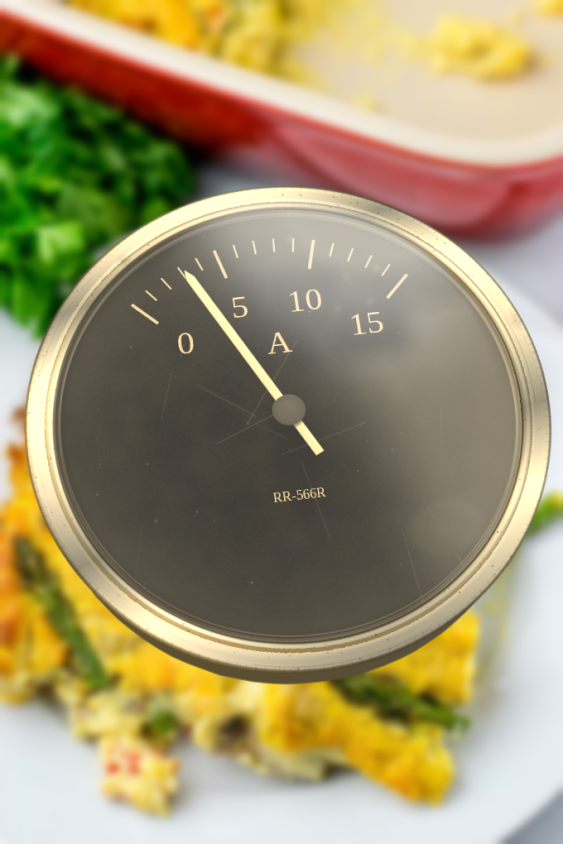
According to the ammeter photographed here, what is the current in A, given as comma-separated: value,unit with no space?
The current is 3,A
